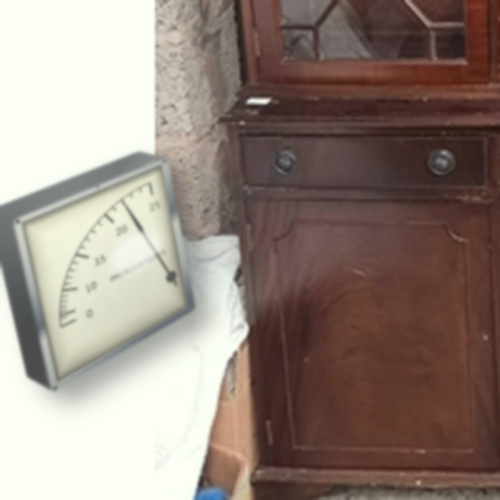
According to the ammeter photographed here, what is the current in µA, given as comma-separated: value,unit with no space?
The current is 22,µA
